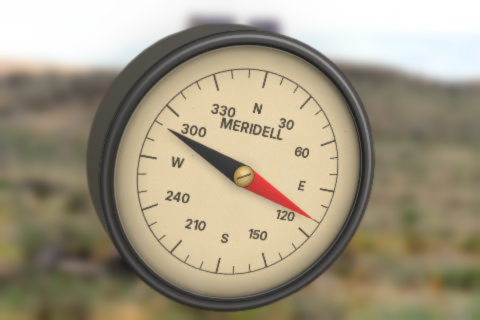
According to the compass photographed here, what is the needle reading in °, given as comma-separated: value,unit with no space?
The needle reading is 110,°
